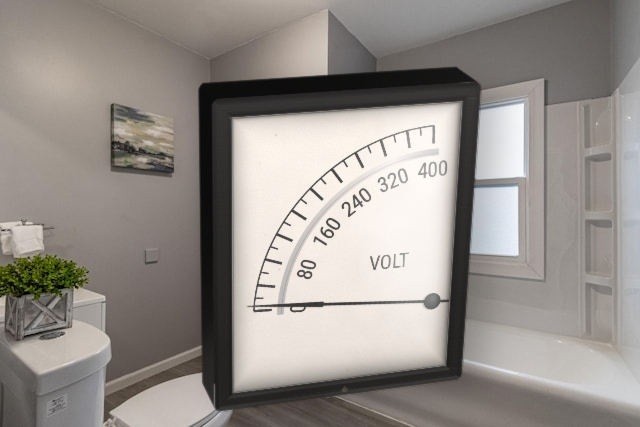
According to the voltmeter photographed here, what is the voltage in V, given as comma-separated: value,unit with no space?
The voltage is 10,V
